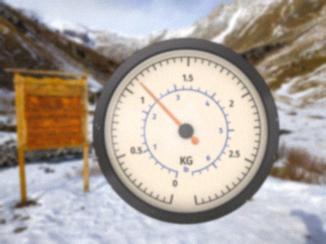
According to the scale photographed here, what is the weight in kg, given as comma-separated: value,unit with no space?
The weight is 1.1,kg
